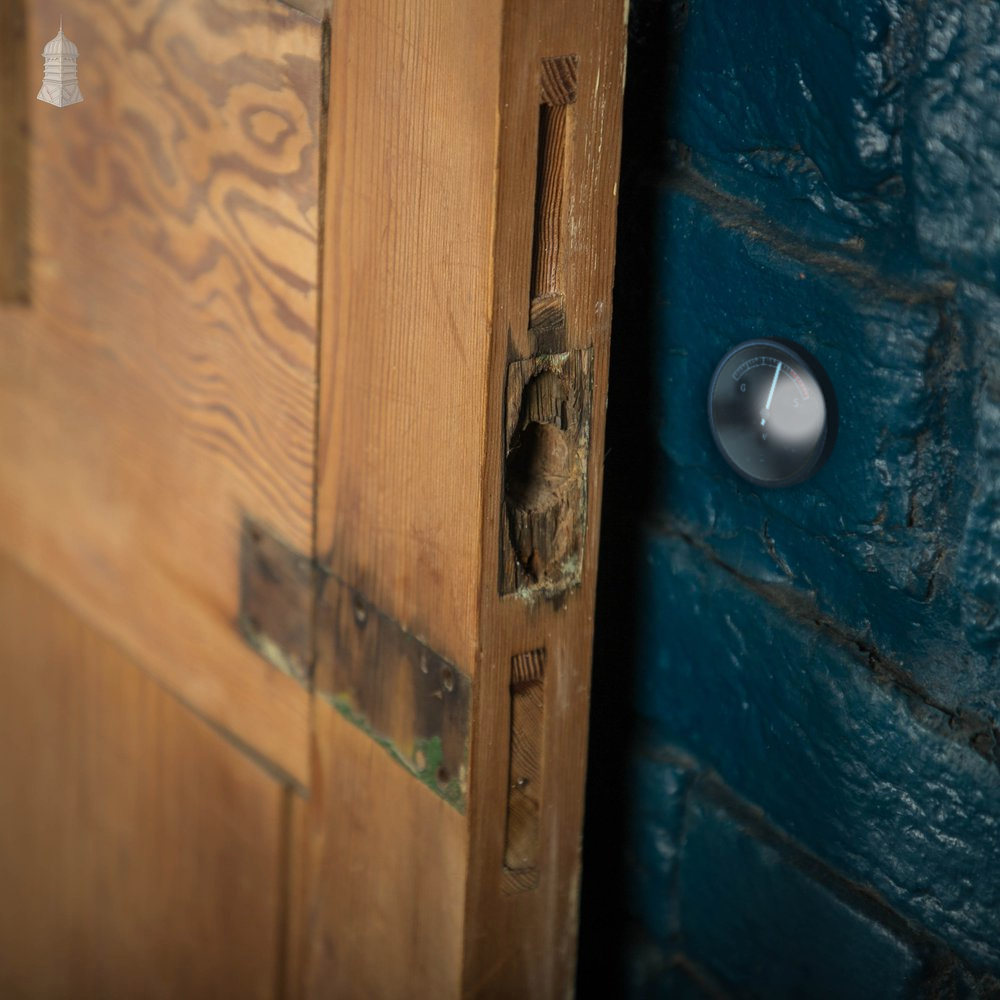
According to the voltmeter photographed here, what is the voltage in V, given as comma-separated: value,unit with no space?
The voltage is 3,V
